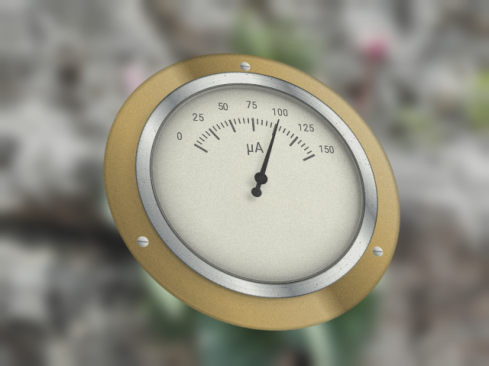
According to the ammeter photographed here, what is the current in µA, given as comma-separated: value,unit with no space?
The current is 100,µA
